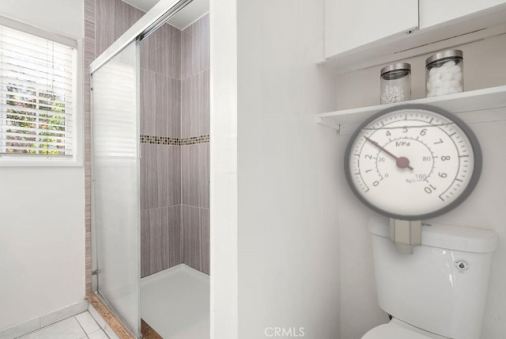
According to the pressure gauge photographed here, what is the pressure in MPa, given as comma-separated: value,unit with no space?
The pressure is 3,MPa
